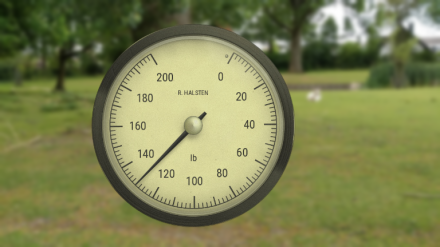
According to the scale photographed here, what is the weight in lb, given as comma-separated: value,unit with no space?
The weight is 130,lb
